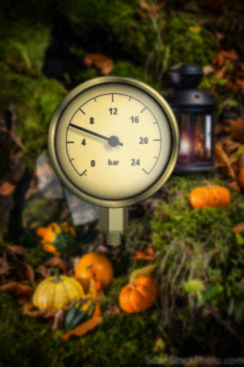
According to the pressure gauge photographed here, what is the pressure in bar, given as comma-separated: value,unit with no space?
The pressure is 6,bar
